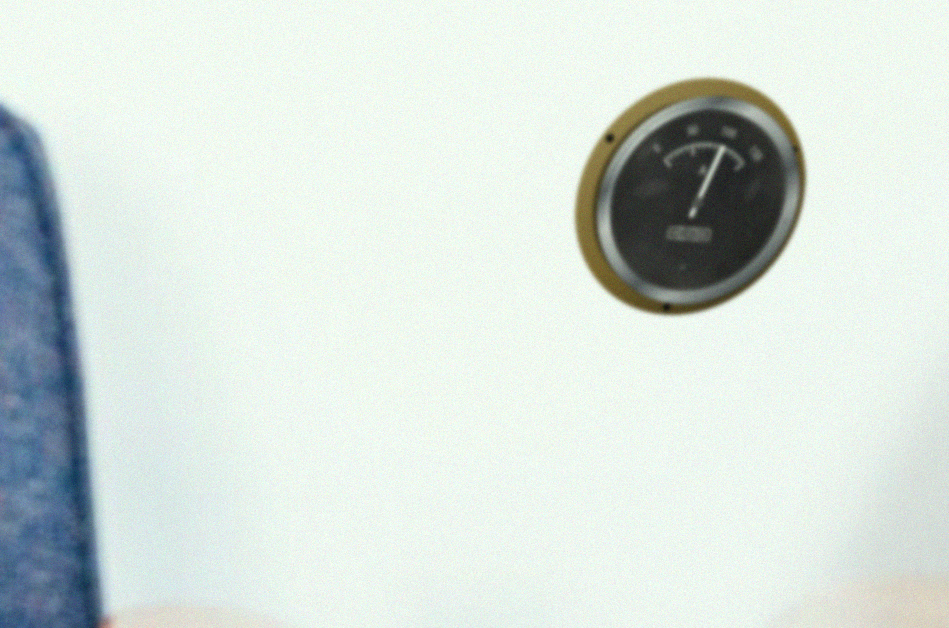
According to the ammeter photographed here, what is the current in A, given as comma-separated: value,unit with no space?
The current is 100,A
